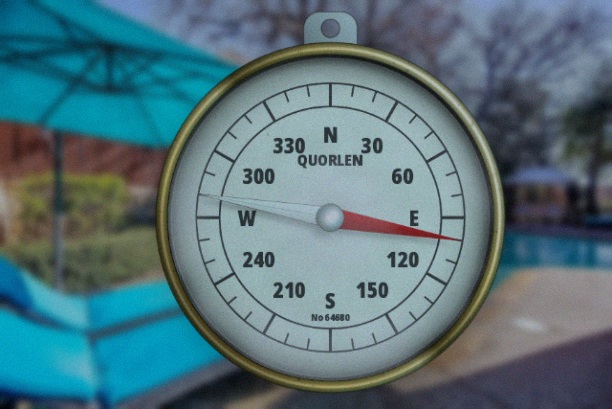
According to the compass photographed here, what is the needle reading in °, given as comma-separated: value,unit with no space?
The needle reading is 100,°
